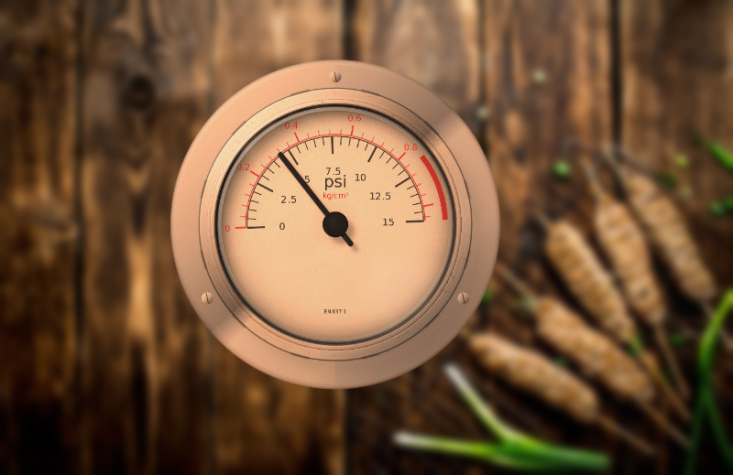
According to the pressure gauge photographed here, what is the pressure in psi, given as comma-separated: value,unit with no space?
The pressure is 4.5,psi
